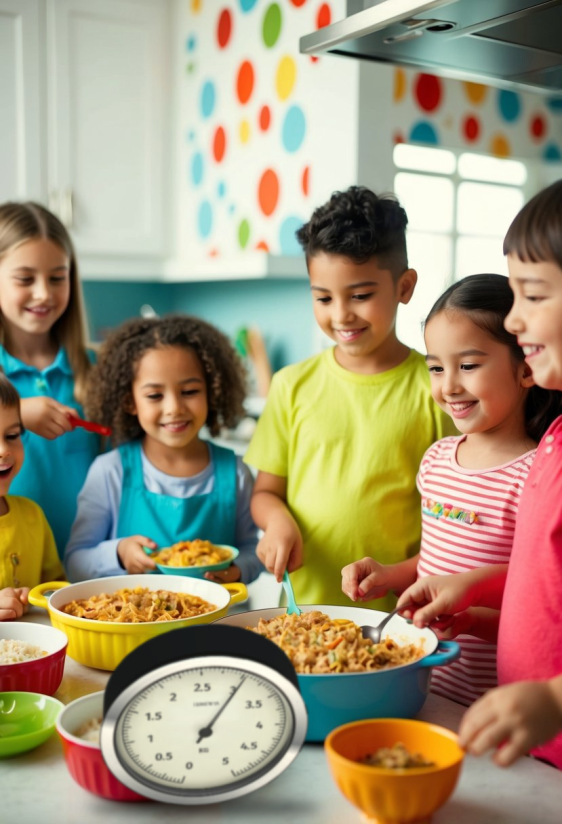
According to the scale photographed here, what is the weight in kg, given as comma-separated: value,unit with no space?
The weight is 3,kg
